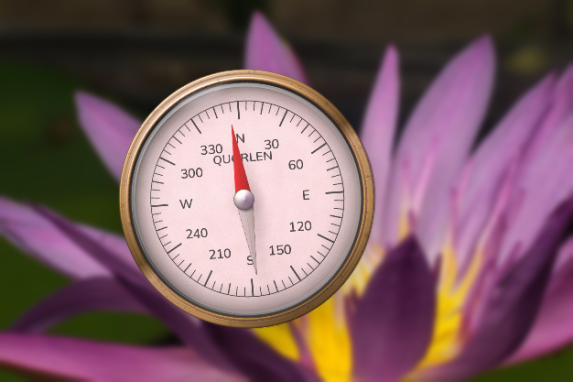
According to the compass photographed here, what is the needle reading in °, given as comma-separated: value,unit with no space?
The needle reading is 355,°
